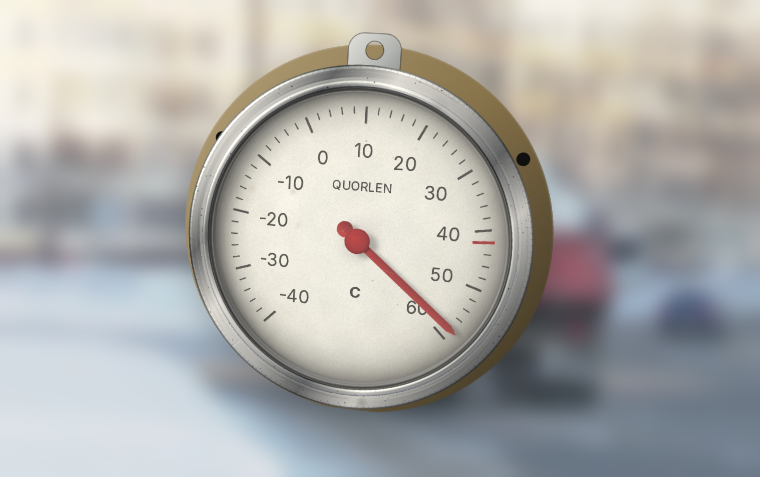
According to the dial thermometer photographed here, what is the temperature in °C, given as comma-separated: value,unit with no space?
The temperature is 58,°C
